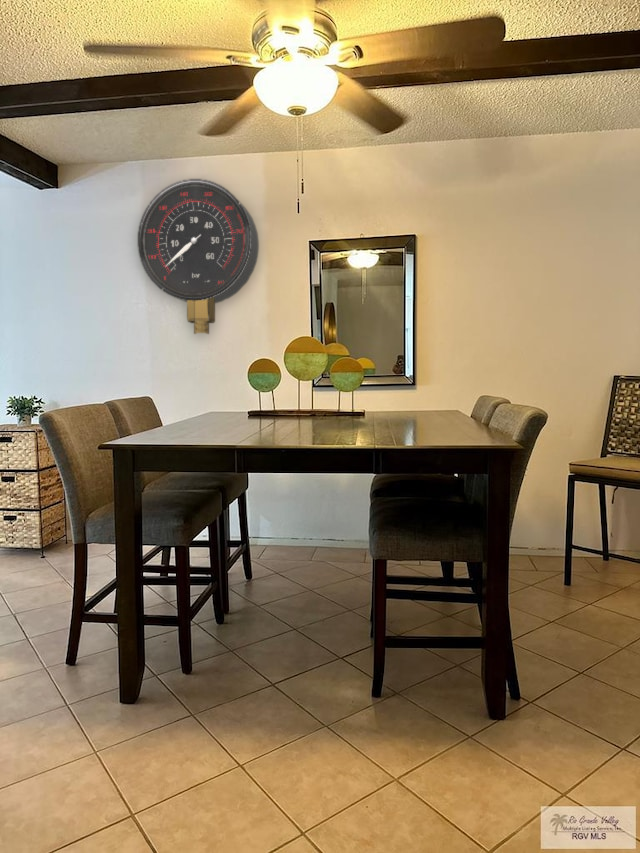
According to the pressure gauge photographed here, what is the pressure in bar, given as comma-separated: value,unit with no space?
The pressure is 2,bar
